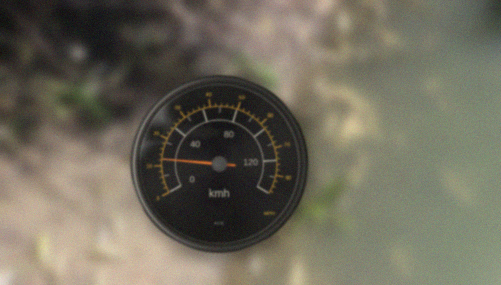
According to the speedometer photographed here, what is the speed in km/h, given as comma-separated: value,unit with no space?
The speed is 20,km/h
